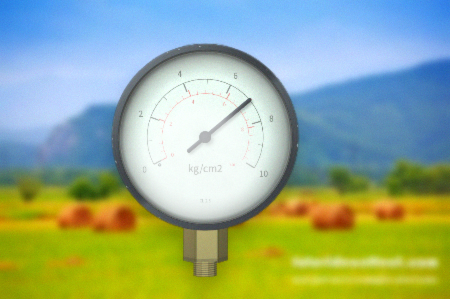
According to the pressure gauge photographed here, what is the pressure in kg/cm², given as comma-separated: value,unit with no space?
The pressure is 7,kg/cm²
